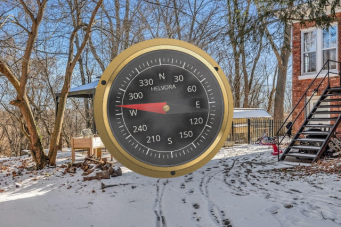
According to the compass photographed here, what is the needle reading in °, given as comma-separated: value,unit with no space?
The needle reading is 280,°
